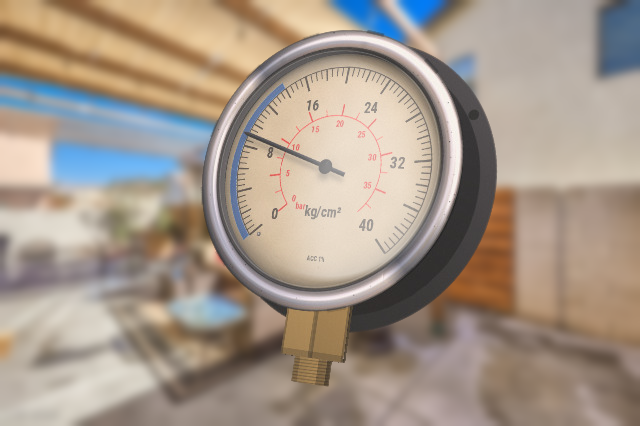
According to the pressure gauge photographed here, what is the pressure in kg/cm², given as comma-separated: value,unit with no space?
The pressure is 9,kg/cm²
